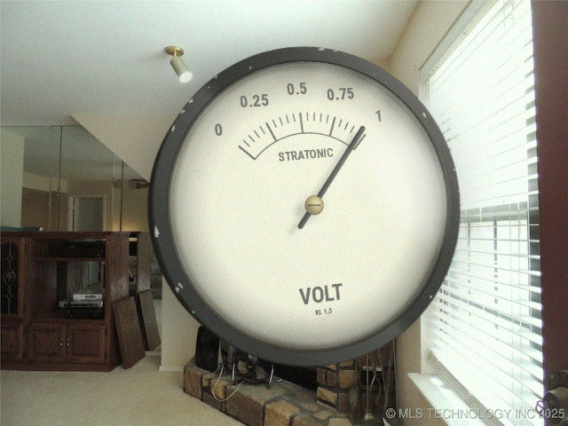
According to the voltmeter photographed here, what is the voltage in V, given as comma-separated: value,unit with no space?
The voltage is 0.95,V
